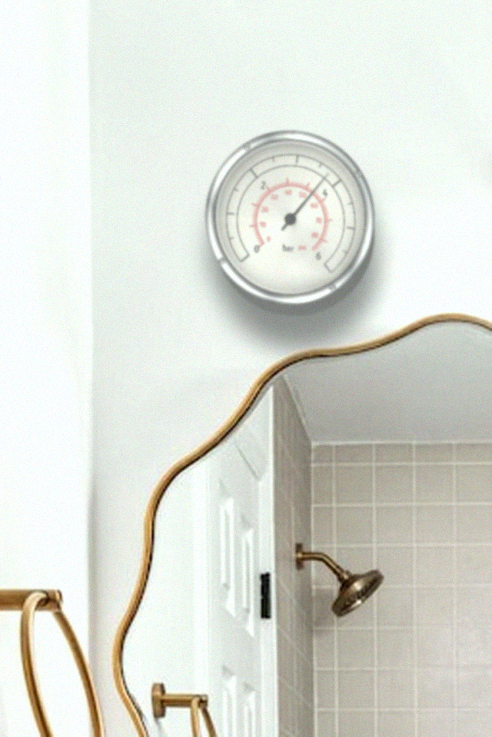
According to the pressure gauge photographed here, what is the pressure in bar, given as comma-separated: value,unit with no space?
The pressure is 3.75,bar
